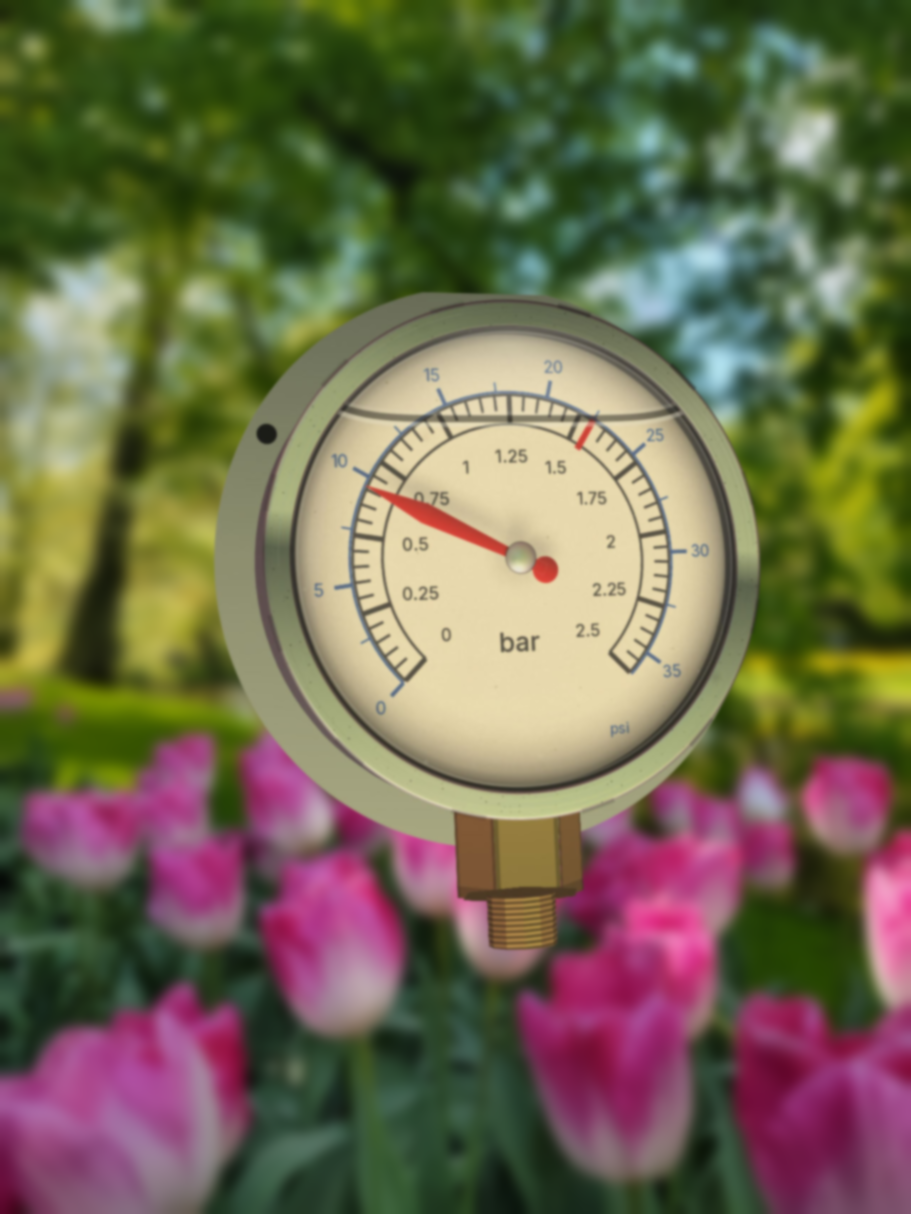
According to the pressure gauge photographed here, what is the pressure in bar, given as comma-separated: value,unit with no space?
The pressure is 0.65,bar
